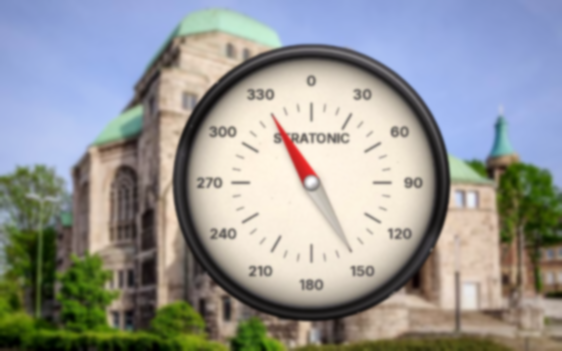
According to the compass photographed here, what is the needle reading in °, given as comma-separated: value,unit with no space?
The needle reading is 330,°
